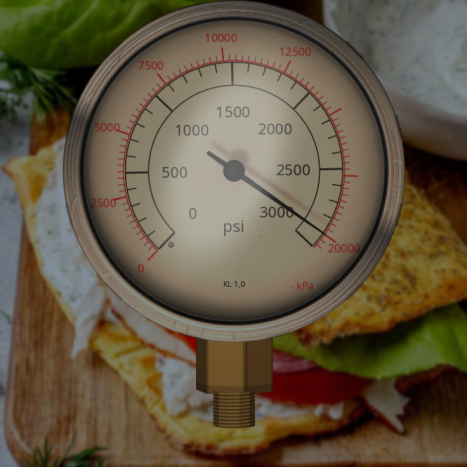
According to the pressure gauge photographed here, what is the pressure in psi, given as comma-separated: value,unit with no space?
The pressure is 2900,psi
